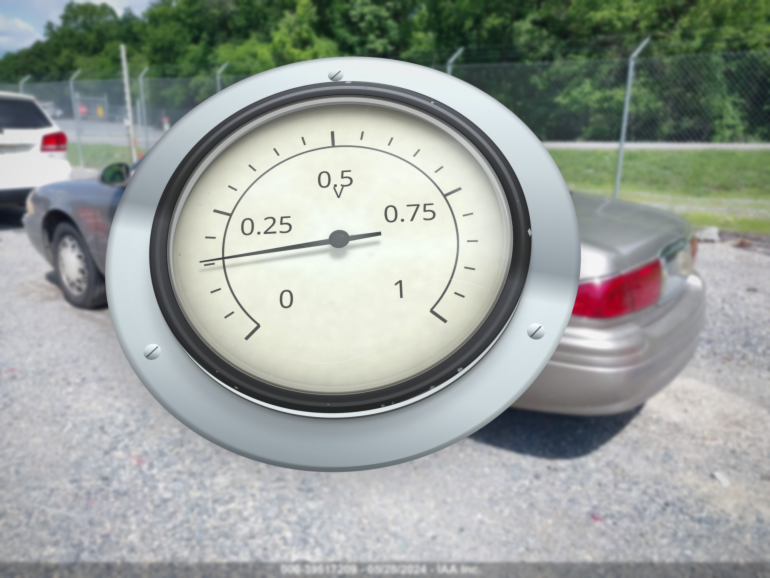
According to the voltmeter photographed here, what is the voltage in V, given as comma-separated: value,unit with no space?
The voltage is 0.15,V
